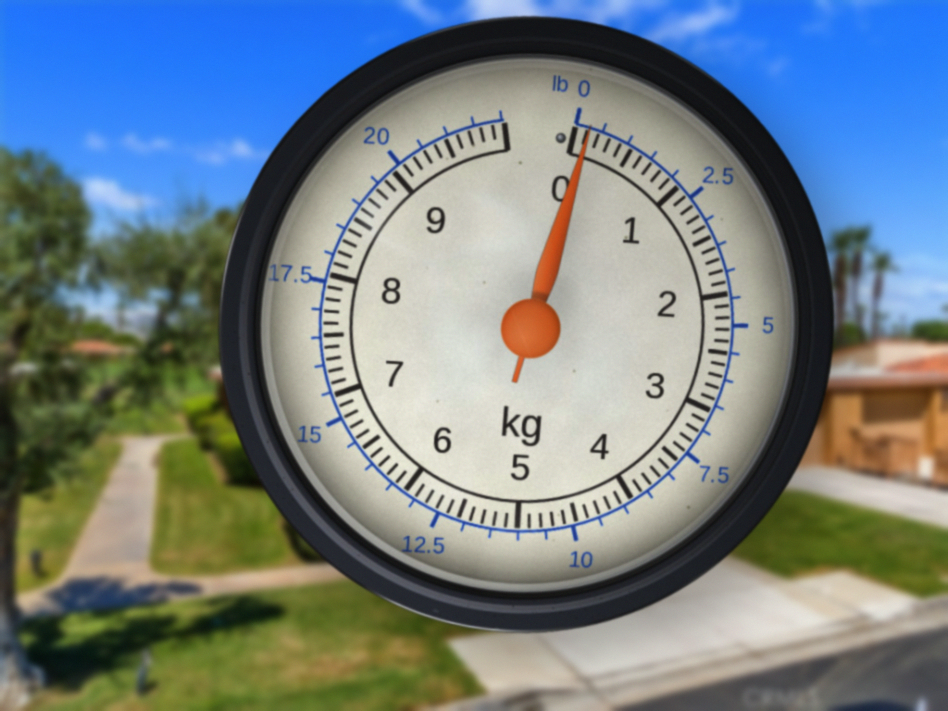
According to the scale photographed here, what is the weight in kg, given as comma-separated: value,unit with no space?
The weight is 0.1,kg
